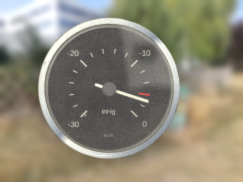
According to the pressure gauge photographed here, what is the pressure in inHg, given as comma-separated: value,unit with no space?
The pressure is -3,inHg
